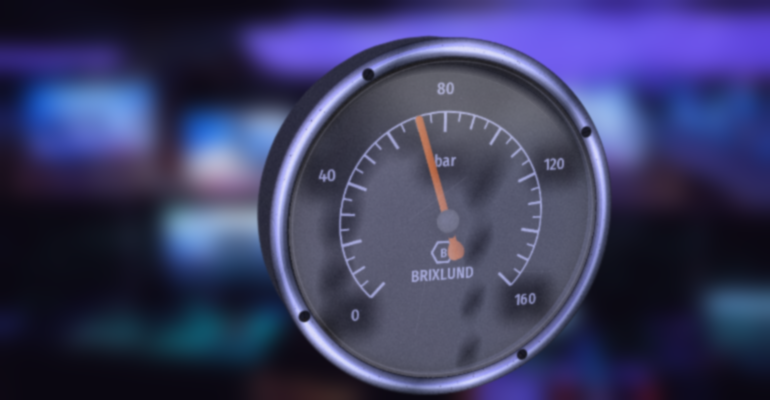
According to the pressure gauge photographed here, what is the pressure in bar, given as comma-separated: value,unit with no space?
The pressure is 70,bar
